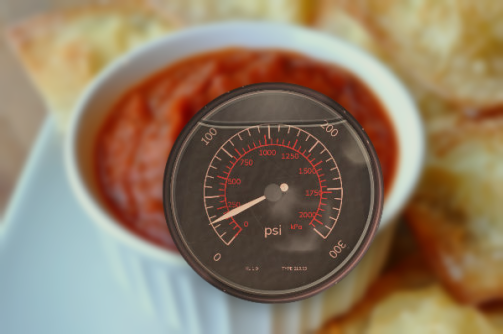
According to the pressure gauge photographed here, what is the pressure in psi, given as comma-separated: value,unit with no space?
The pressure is 25,psi
